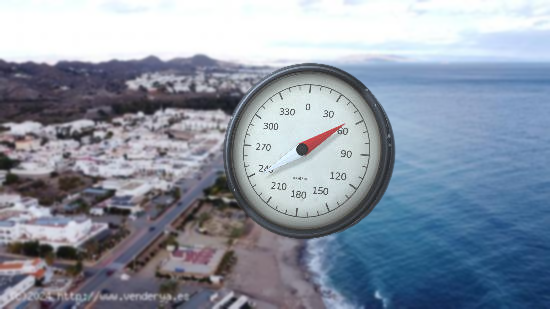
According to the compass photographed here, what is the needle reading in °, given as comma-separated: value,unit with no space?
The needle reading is 55,°
